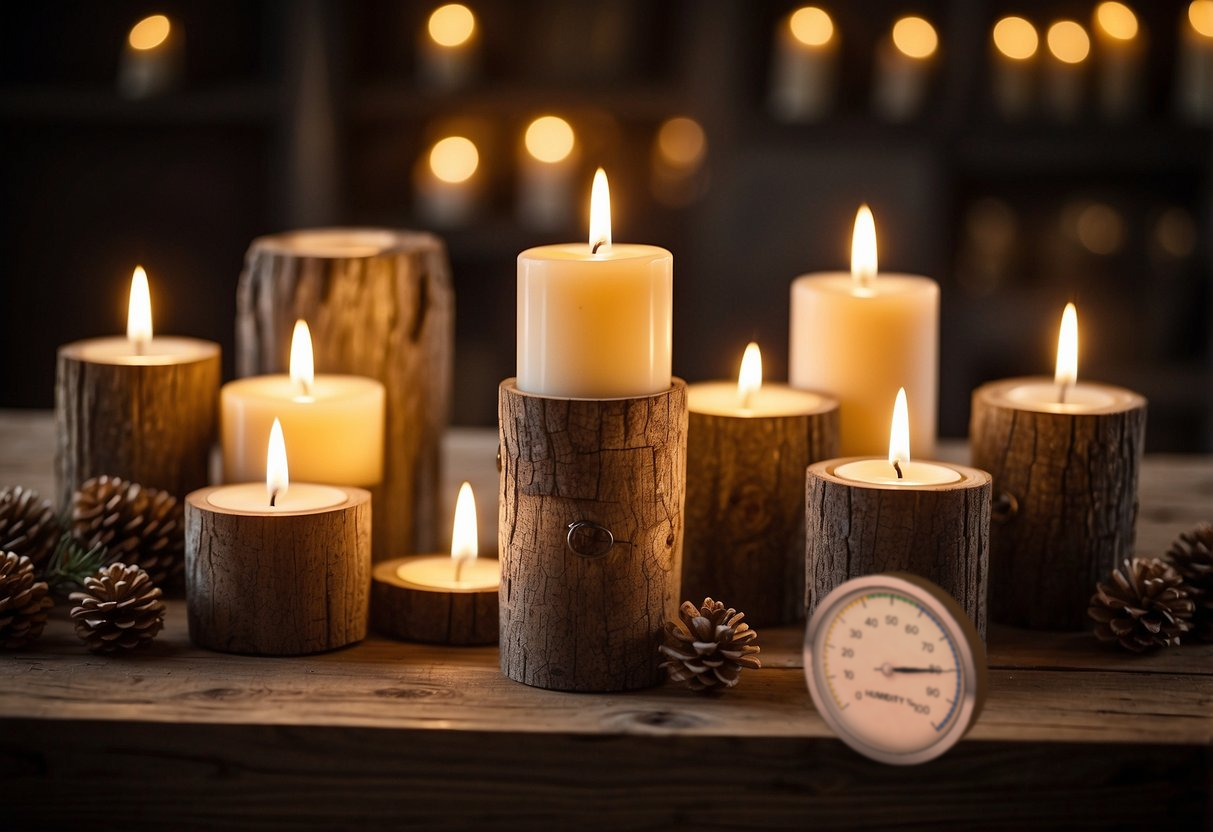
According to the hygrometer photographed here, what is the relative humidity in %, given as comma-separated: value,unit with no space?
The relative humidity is 80,%
